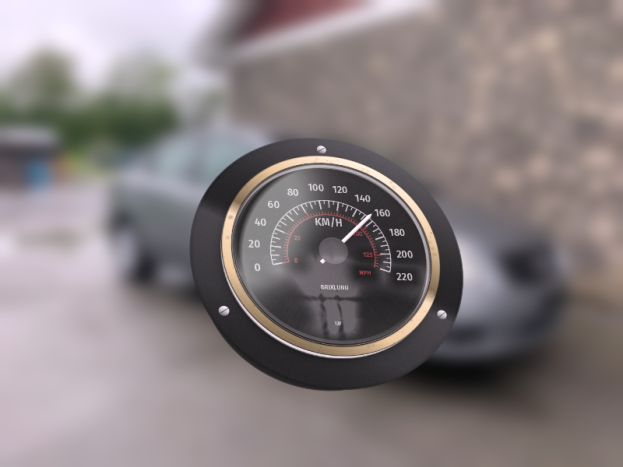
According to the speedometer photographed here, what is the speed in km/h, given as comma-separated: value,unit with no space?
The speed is 155,km/h
